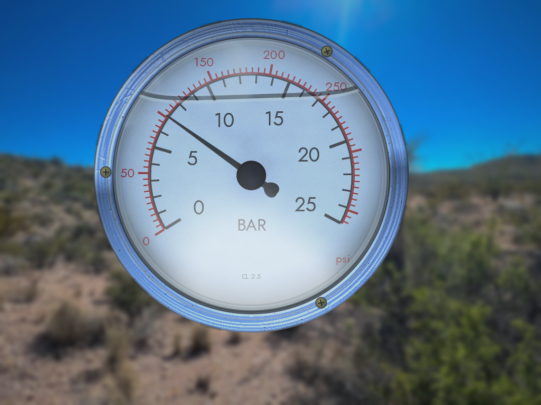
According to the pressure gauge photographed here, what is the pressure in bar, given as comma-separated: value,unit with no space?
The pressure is 7,bar
